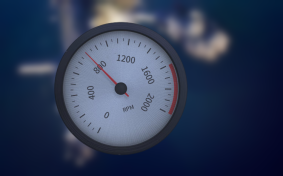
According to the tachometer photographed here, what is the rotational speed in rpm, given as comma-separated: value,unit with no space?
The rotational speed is 800,rpm
